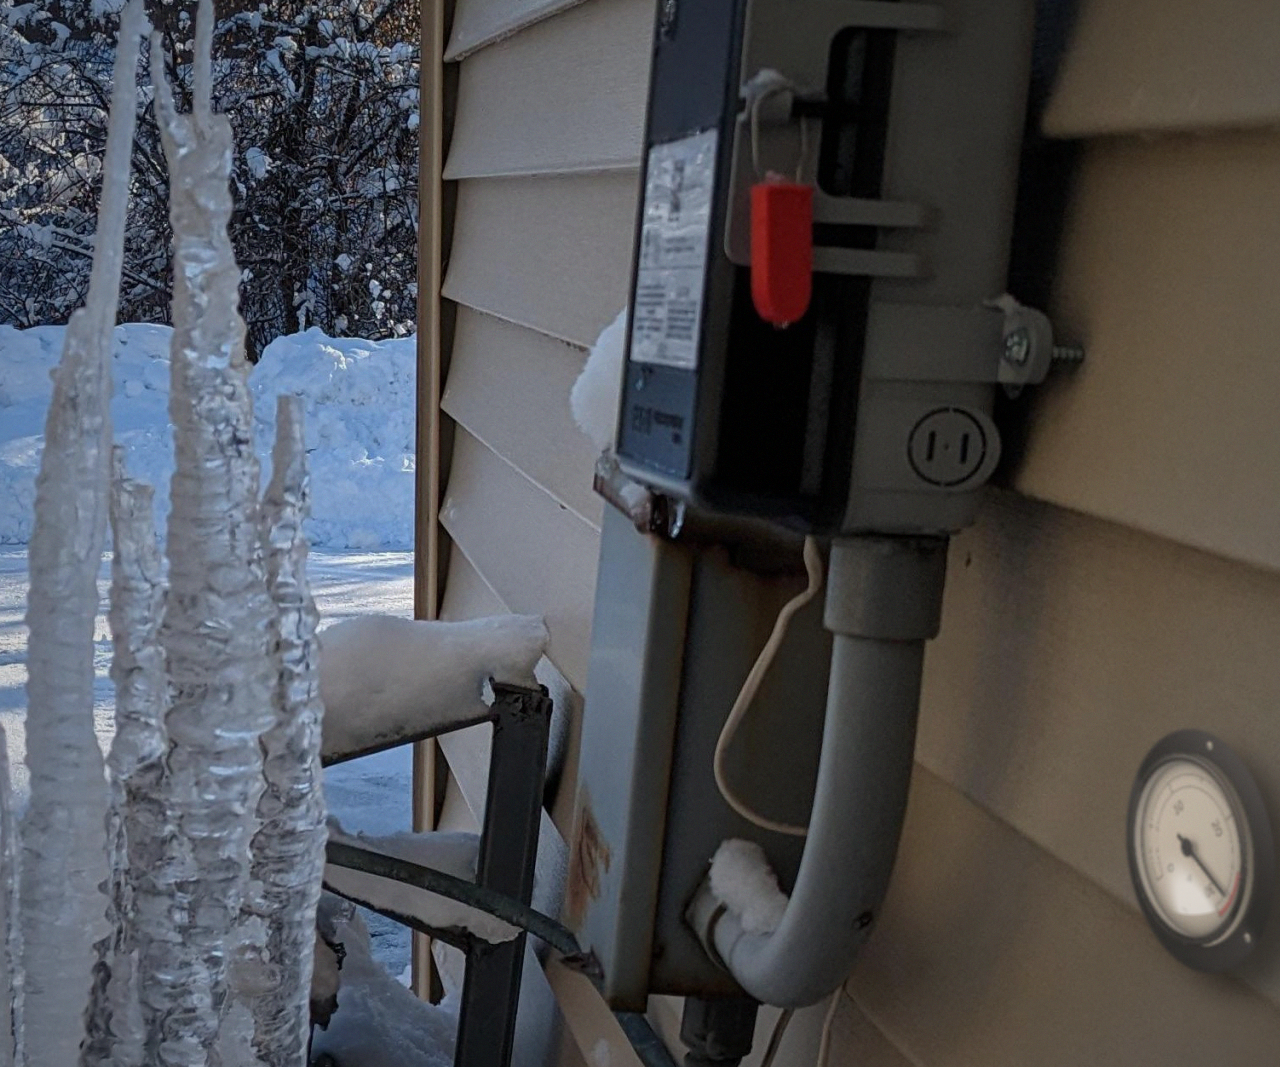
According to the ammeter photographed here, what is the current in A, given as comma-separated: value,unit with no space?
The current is 27.5,A
